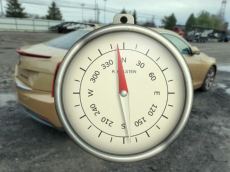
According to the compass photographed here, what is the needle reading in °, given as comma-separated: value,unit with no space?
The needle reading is 352.5,°
